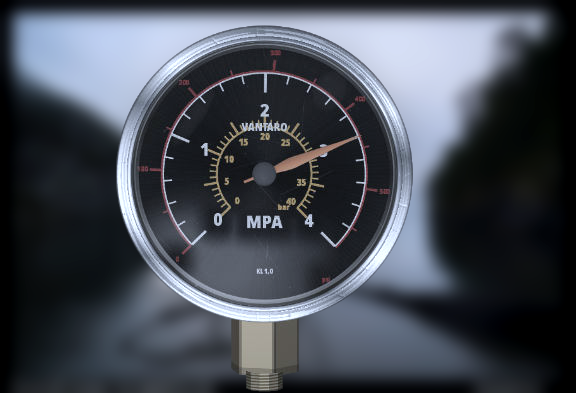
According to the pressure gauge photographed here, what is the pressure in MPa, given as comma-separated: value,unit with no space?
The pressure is 3,MPa
